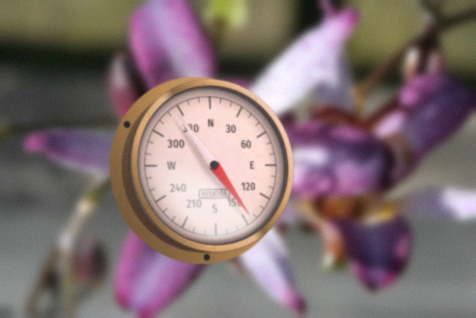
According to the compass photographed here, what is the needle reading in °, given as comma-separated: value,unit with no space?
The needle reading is 145,°
